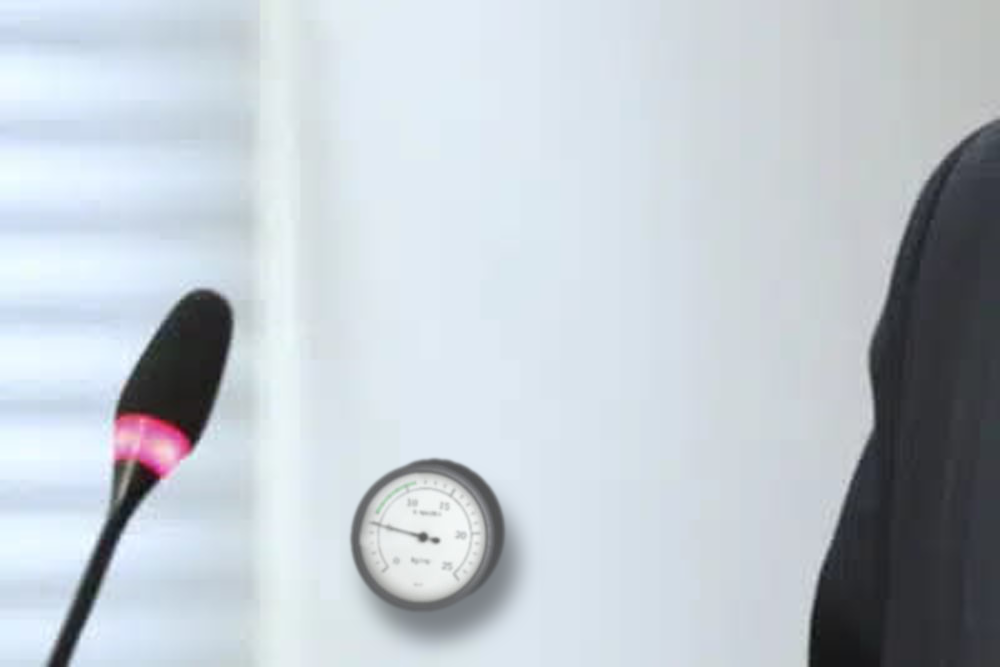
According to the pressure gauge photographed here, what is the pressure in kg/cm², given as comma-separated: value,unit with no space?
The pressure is 5,kg/cm²
